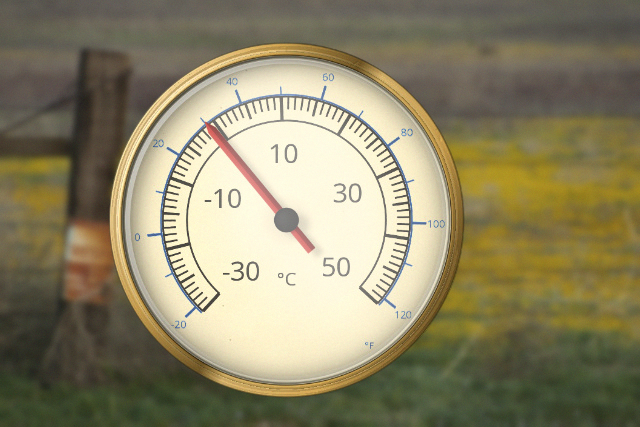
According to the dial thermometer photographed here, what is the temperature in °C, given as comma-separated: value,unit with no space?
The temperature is -1,°C
